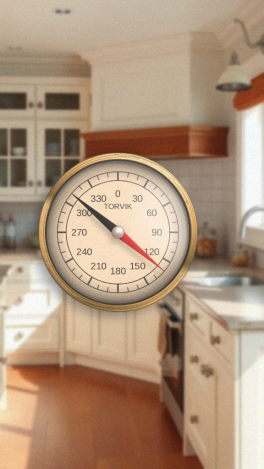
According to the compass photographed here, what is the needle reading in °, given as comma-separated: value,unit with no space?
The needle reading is 130,°
